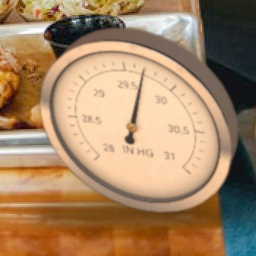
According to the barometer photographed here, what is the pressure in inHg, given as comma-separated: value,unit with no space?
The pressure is 29.7,inHg
